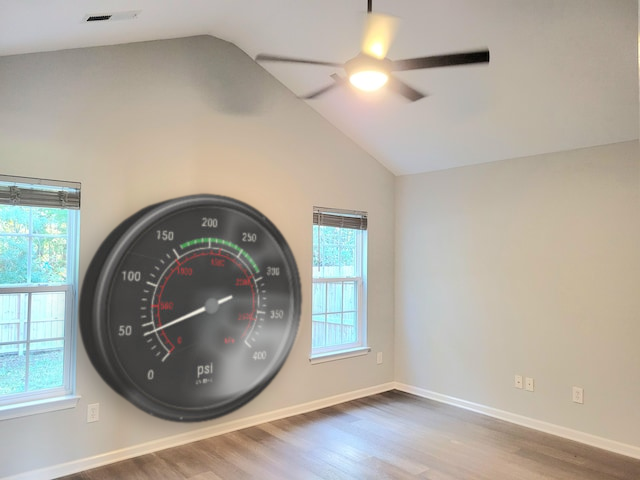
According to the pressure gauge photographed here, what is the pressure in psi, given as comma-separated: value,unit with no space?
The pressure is 40,psi
